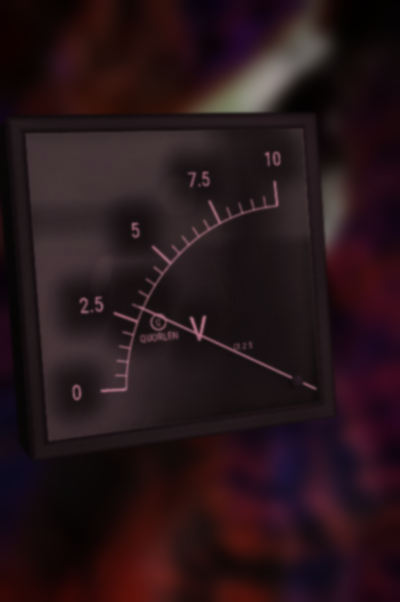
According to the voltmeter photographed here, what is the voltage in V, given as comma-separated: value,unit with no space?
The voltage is 3,V
